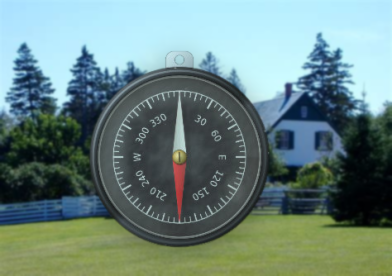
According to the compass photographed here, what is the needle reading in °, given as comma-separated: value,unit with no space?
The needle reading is 180,°
